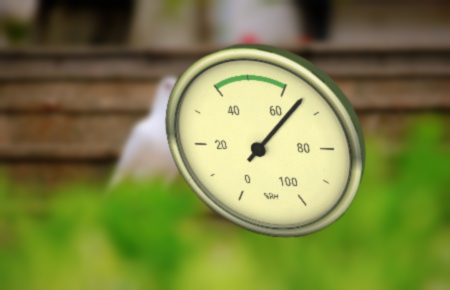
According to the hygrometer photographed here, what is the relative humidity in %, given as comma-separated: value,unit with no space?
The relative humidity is 65,%
